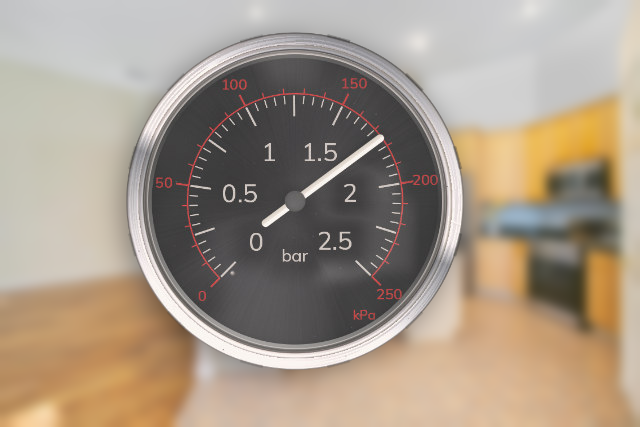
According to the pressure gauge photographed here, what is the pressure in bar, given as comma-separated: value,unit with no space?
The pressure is 1.75,bar
